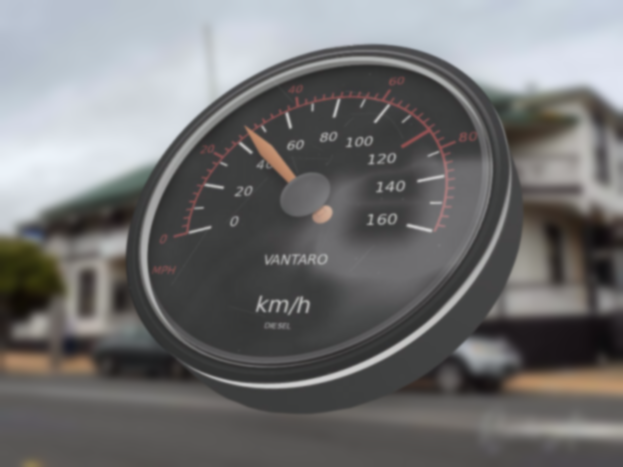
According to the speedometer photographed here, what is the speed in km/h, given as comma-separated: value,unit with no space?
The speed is 45,km/h
